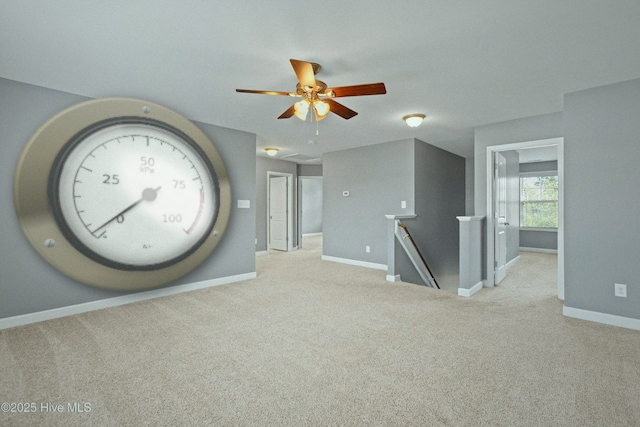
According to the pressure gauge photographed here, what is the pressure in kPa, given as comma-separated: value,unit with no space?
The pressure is 2.5,kPa
